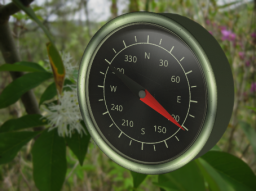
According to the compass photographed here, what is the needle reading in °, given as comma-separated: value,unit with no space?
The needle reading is 120,°
